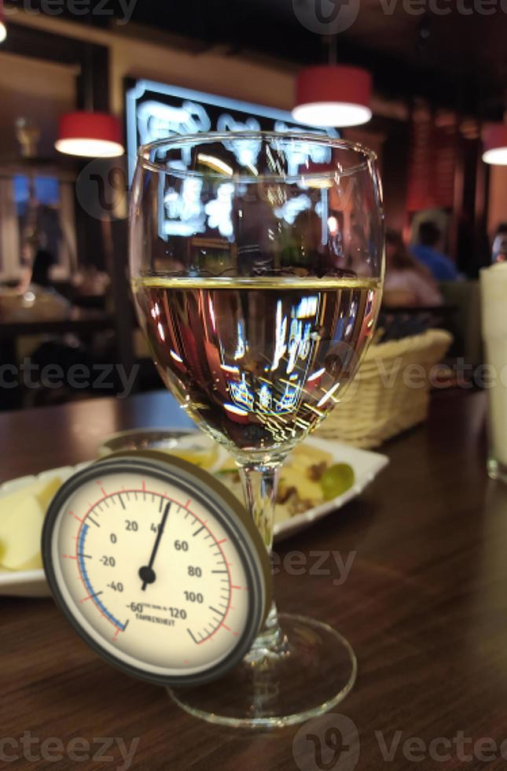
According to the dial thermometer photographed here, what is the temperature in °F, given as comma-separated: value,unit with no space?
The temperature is 44,°F
